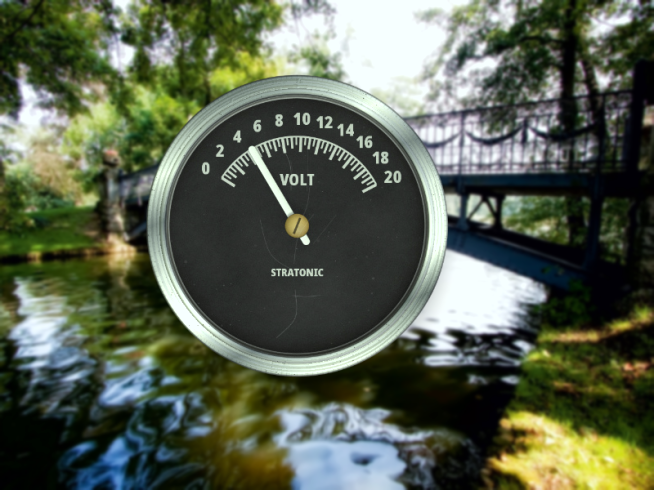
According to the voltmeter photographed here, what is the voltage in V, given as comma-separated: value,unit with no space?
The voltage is 4.5,V
